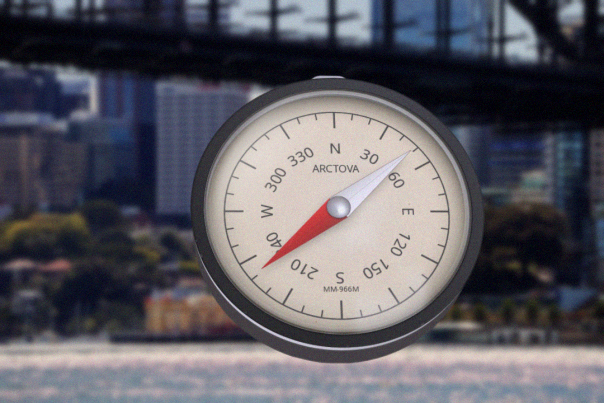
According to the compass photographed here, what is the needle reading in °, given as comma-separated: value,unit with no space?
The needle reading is 230,°
